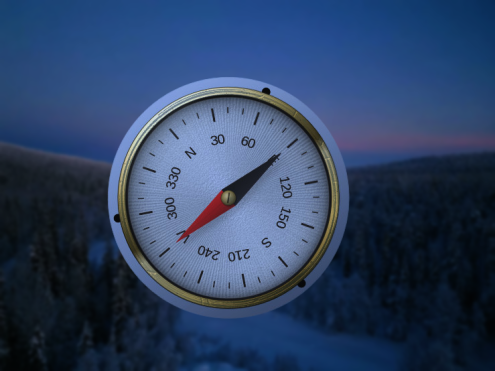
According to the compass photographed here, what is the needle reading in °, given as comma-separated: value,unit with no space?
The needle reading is 270,°
